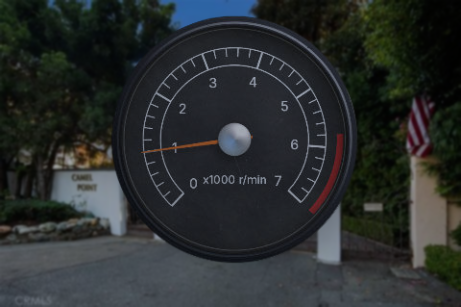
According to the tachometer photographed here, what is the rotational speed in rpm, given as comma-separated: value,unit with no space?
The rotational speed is 1000,rpm
